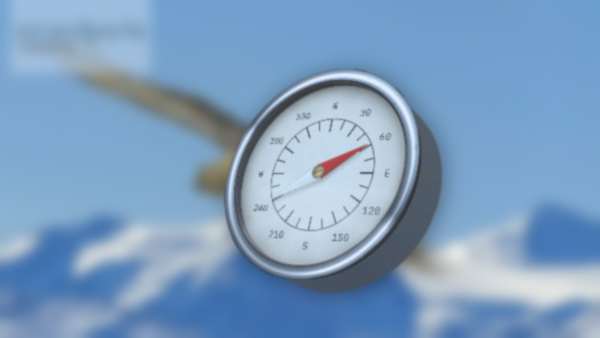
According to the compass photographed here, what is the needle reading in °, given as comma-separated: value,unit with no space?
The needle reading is 60,°
